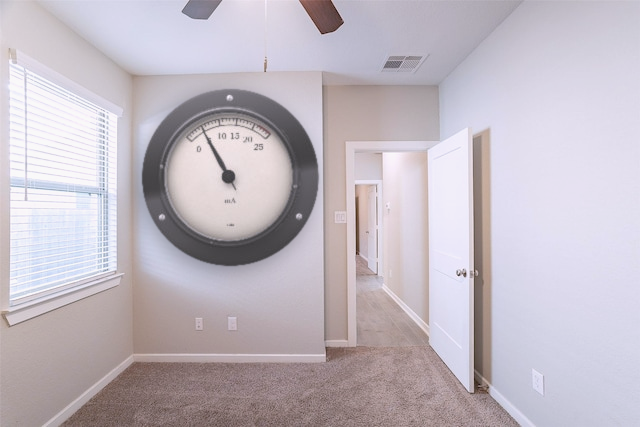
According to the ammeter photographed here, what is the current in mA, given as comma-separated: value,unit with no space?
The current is 5,mA
